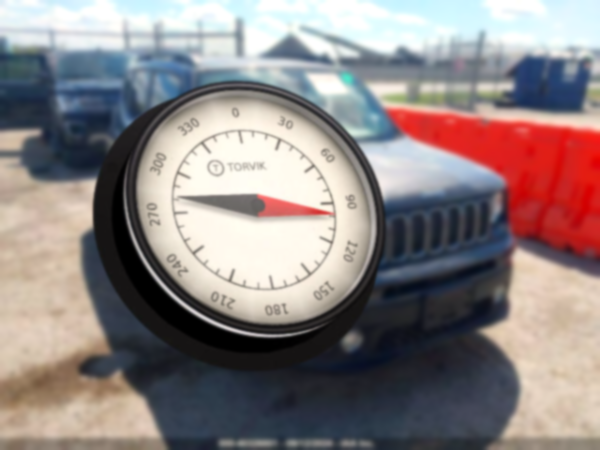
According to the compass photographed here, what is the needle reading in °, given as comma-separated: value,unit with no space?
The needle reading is 100,°
